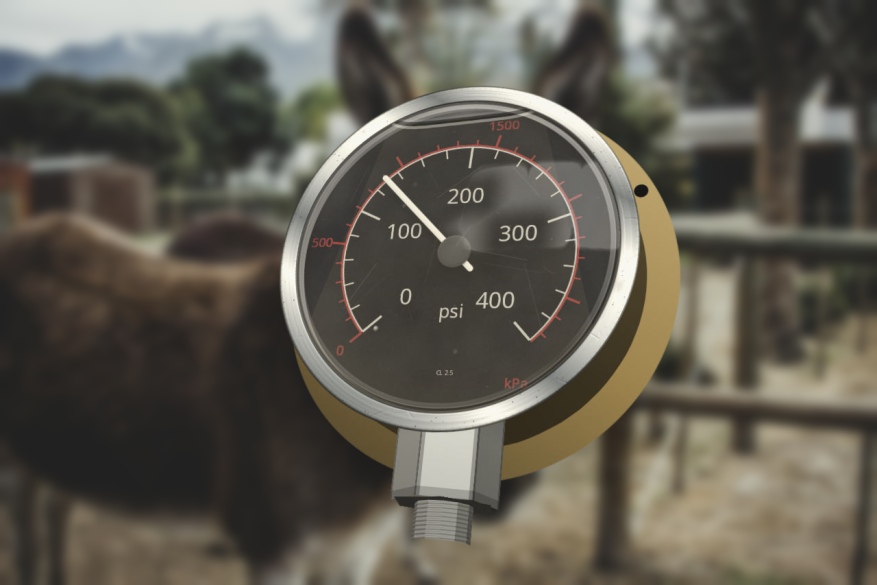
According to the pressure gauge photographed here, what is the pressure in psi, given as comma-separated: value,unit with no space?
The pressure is 130,psi
